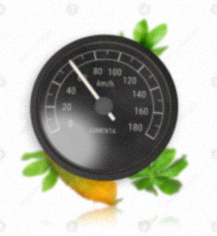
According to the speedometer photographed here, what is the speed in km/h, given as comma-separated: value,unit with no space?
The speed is 60,km/h
